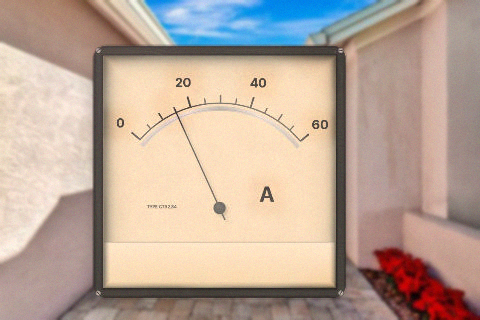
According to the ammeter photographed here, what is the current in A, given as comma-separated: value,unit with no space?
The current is 15,A
